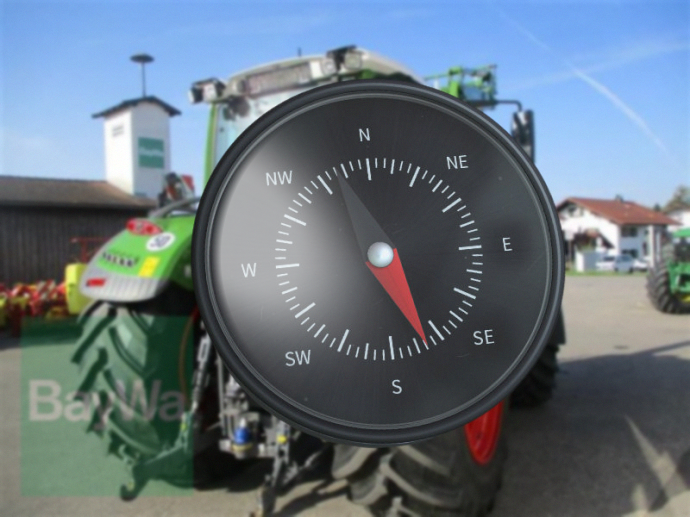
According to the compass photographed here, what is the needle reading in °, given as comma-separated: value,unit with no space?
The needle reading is 160,°
